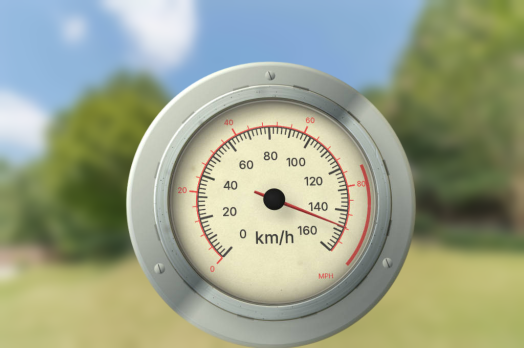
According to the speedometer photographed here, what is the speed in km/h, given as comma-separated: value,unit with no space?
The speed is 148,km/h
